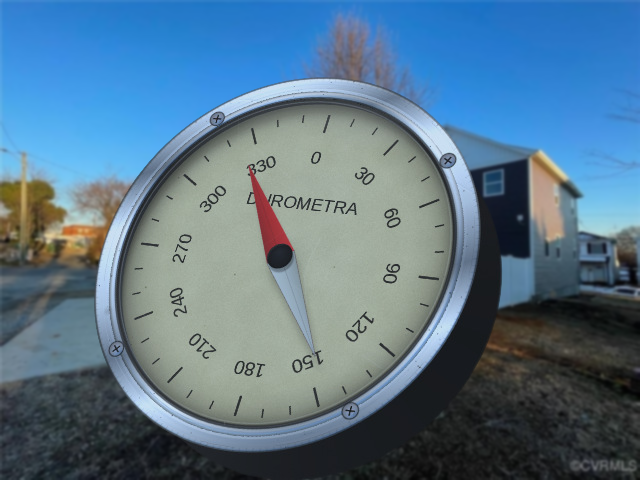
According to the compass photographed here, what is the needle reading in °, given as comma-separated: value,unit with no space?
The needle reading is 325,°
